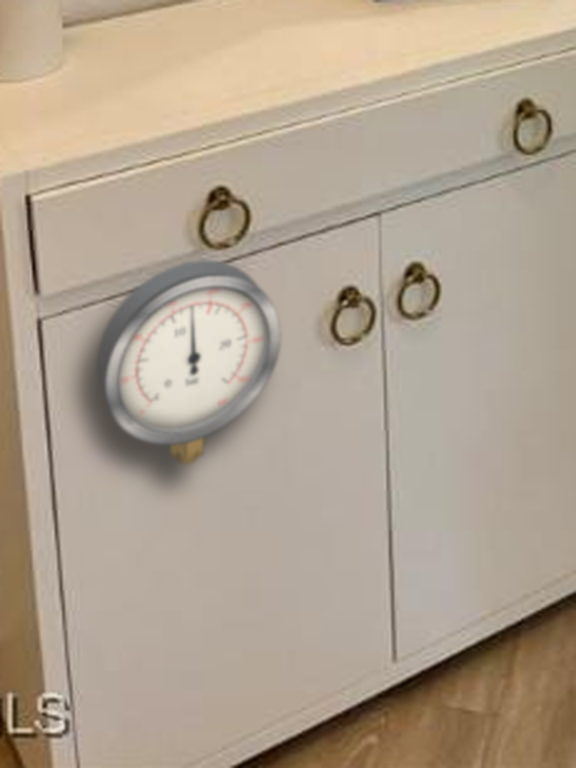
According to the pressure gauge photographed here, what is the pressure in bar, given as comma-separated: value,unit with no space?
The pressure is 12,bar
